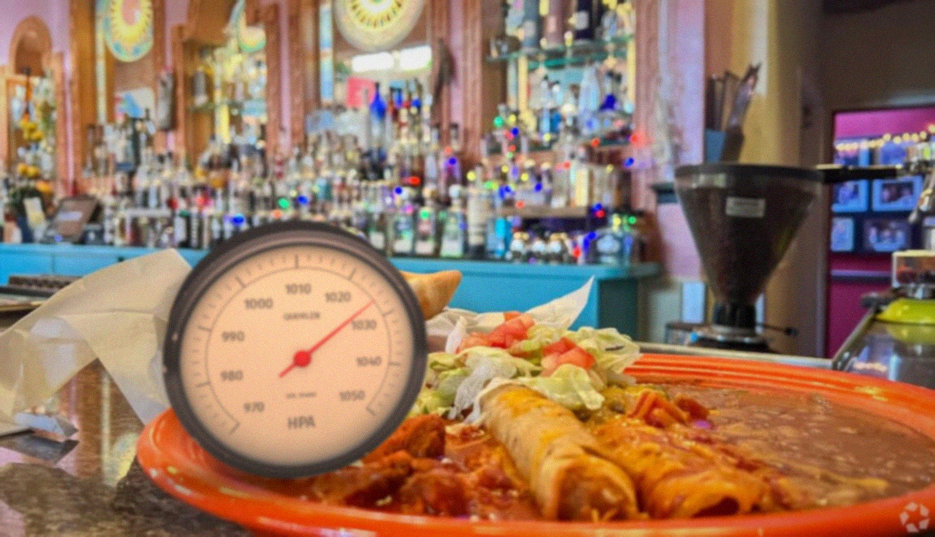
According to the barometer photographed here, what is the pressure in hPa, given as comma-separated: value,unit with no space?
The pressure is 1026,hPa
